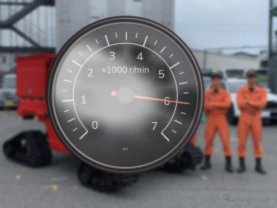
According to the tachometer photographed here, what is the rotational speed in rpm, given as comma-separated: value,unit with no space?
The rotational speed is 6000,rpm
